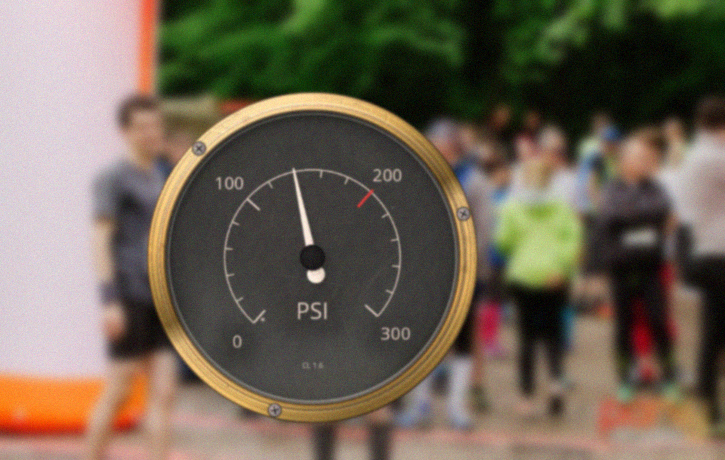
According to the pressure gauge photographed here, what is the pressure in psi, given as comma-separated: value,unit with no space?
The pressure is 140,psi
